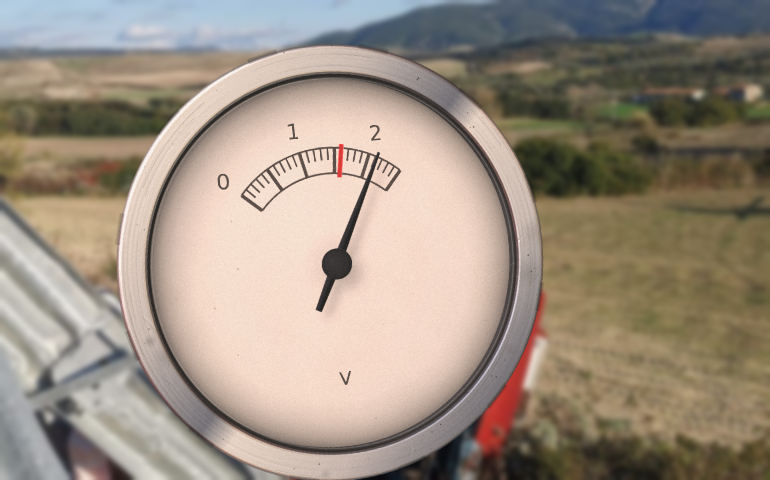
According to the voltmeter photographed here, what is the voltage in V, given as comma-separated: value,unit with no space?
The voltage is 2.1,V
